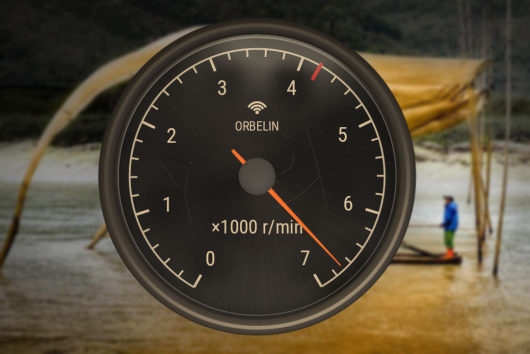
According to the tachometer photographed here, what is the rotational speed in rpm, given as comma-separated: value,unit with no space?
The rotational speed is 6700,rpm
